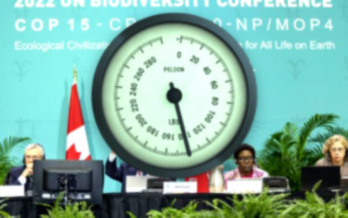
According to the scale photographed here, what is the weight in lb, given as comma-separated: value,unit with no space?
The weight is 140,lb
